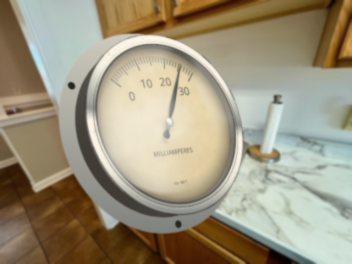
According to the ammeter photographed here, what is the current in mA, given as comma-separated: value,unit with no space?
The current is 25,mA
